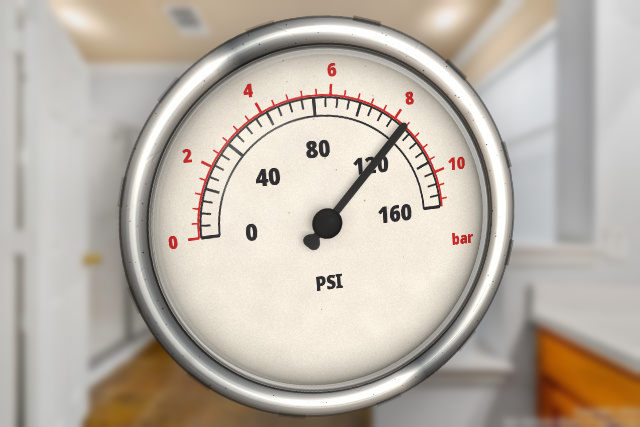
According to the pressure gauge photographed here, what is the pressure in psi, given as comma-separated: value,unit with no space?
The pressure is 120,psi
